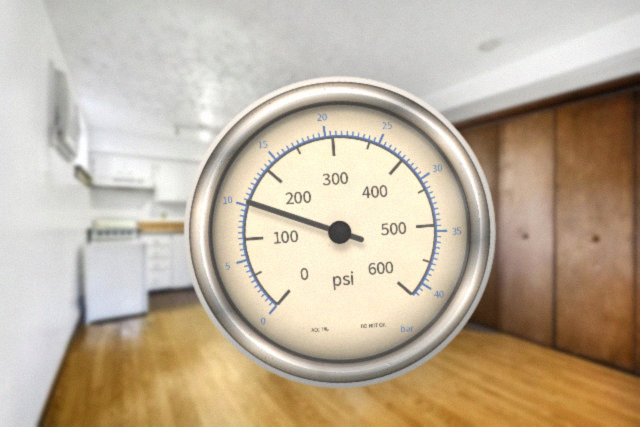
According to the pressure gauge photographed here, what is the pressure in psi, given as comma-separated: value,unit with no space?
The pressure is 150,psi
